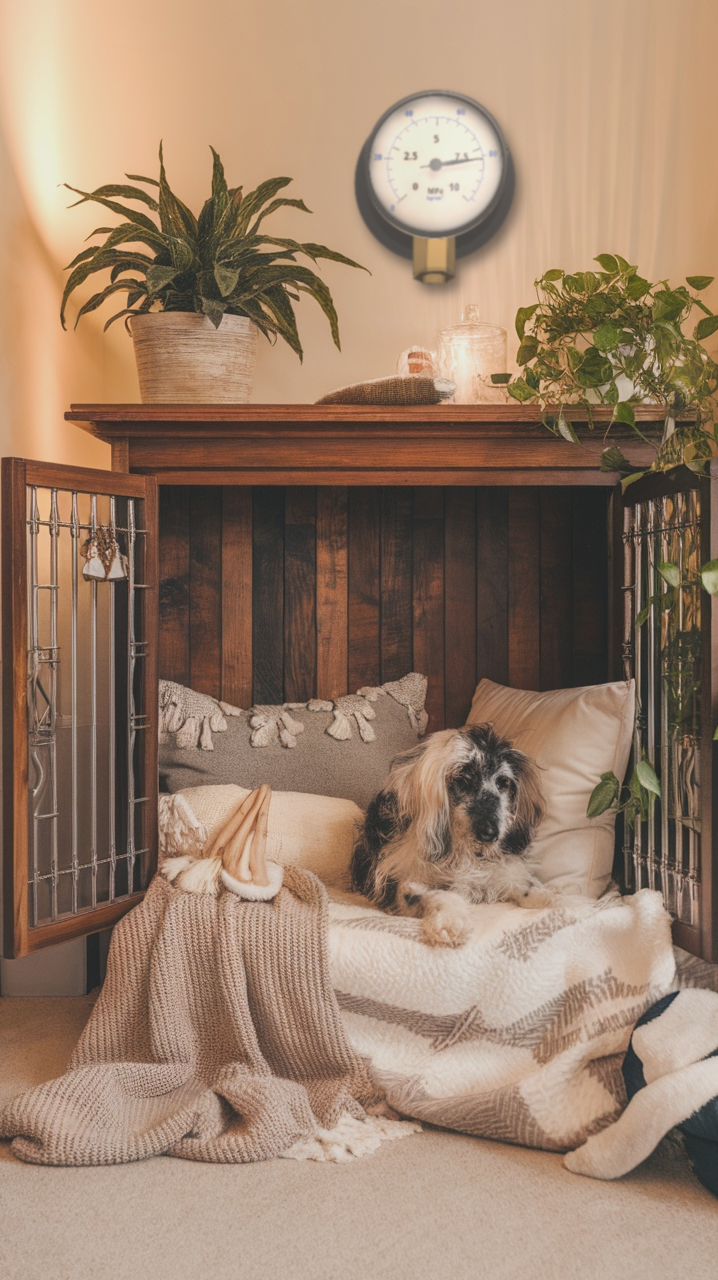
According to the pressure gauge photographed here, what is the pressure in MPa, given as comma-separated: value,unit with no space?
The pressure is 8,MPa
